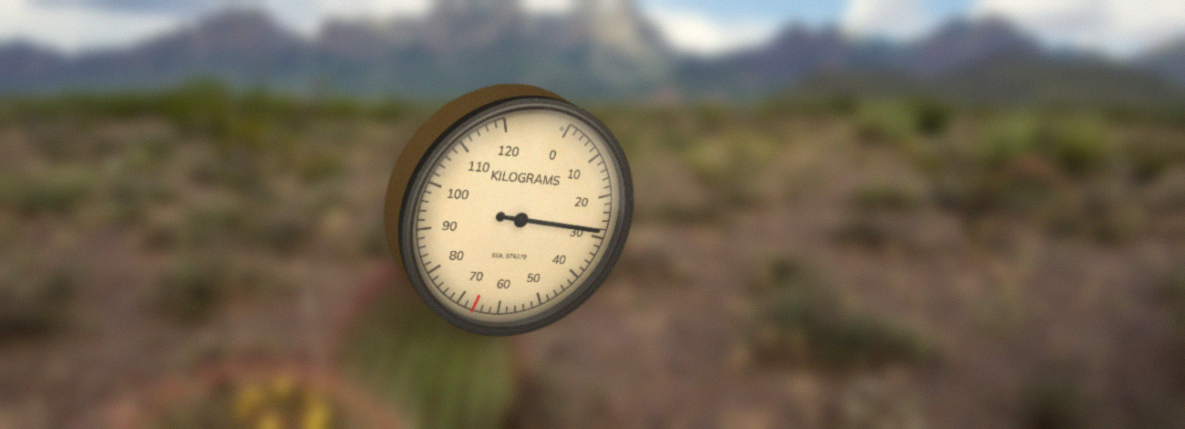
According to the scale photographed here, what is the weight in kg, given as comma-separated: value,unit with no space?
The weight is 28,kg
